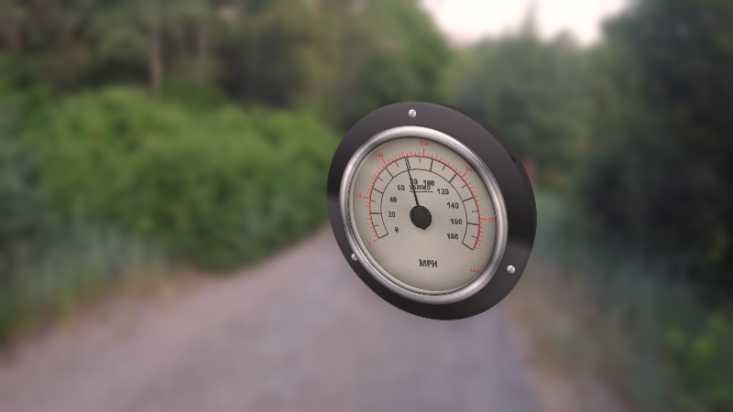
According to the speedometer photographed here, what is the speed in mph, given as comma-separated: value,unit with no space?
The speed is 80,mph
